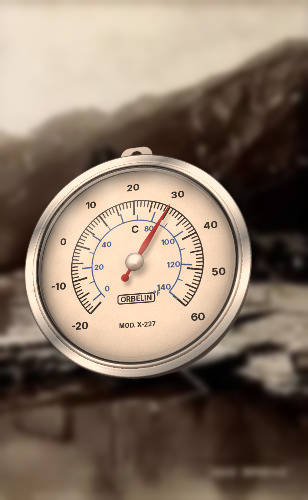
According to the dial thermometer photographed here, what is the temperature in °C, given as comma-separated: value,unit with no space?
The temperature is 30,°C
